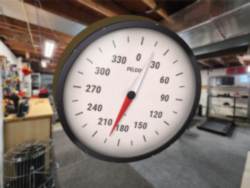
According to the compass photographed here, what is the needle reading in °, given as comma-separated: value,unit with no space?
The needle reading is 195,°
